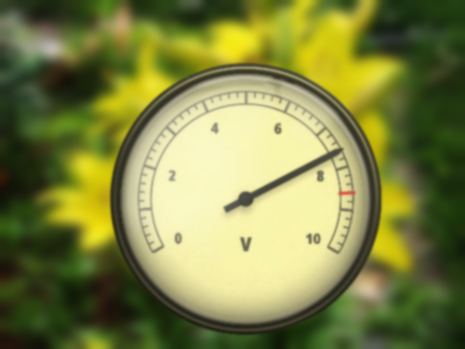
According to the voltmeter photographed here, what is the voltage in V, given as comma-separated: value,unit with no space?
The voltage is 7.6,V
